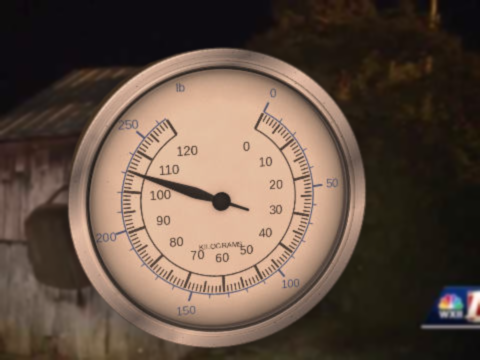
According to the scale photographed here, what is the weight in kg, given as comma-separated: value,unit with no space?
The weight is 105,kg
